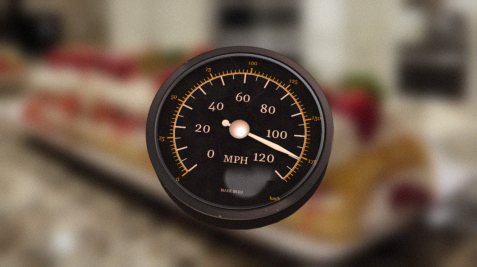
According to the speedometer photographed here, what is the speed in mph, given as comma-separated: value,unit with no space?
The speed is 110,mph
